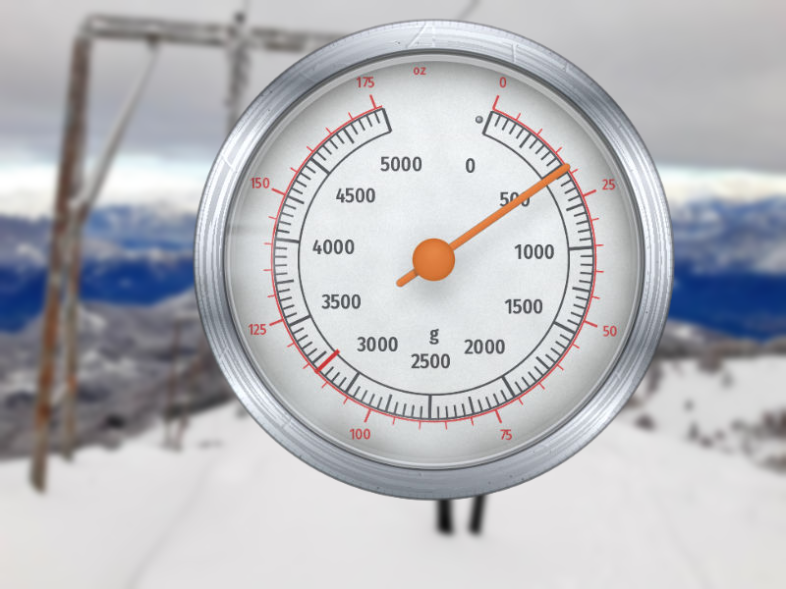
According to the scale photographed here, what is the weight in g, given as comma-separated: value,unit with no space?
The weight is 525,g
